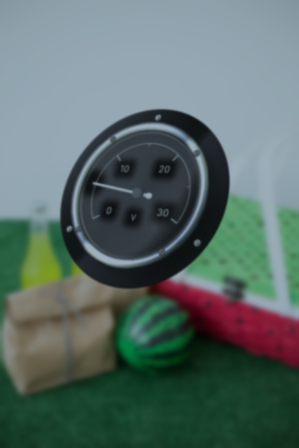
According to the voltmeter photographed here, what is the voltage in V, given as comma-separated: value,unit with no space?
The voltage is 5,V
